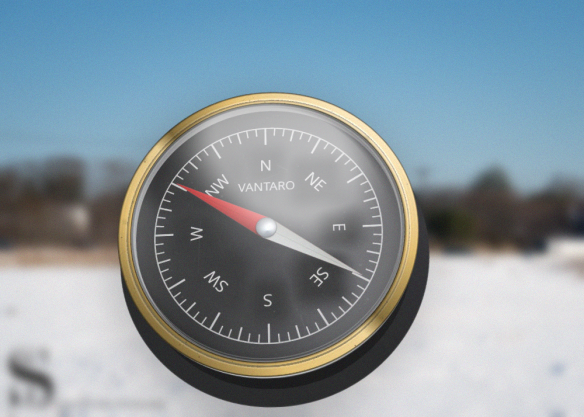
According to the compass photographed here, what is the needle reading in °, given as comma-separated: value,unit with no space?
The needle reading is 300,°
